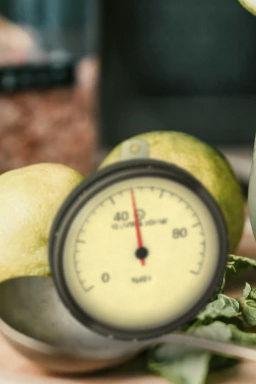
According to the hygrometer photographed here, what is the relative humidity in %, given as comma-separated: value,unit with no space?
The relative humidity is 48,%
